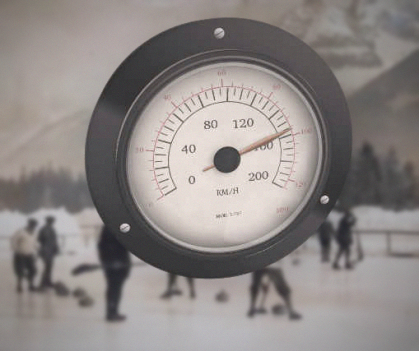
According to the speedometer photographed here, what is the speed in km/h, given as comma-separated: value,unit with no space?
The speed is 155,km/h
